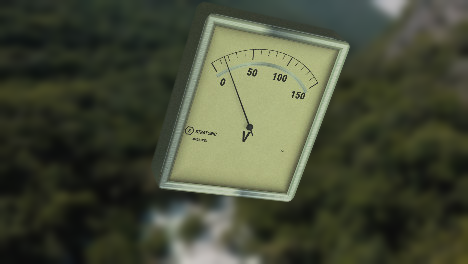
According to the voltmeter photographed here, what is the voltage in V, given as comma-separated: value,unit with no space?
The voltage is 15,V
